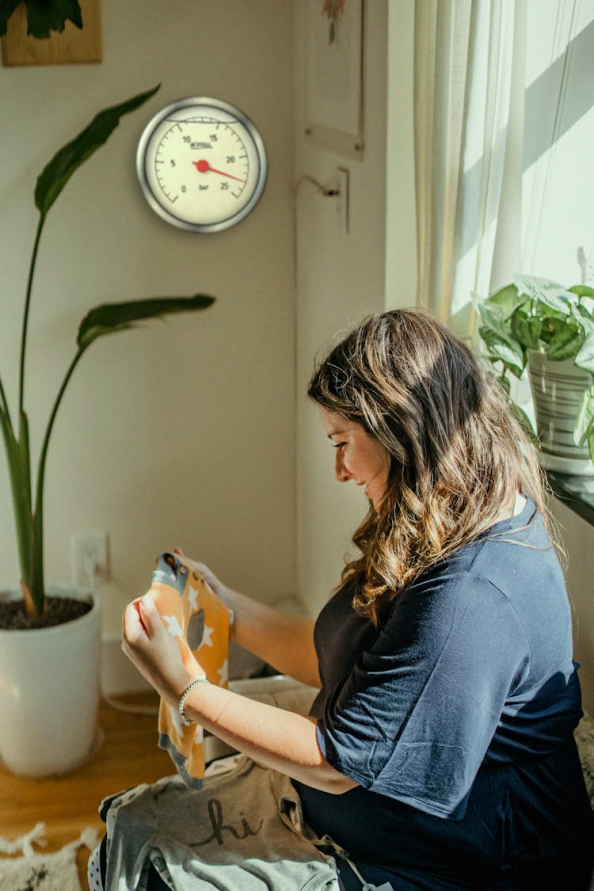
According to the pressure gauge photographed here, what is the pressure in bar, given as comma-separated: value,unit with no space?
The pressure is 23,bar
